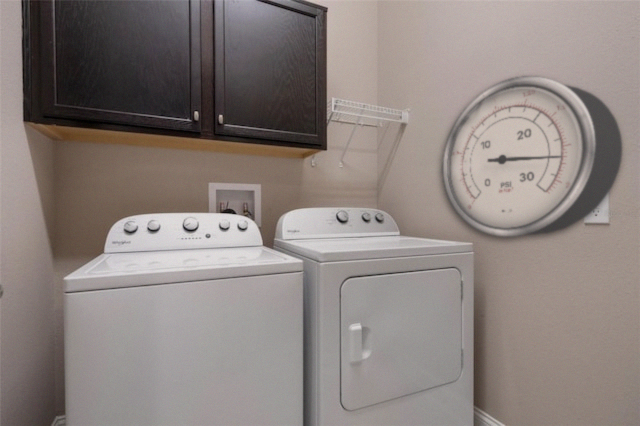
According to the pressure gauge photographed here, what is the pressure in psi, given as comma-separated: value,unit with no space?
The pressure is 26,psi
